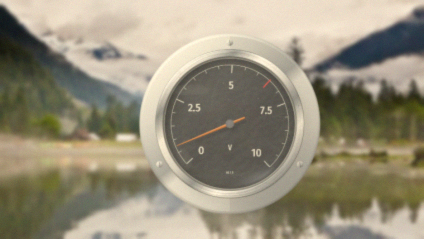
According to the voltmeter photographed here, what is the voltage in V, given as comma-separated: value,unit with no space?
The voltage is 0.75,V
